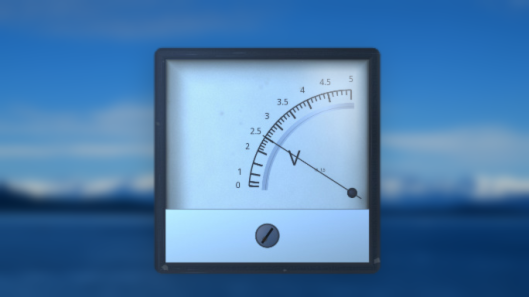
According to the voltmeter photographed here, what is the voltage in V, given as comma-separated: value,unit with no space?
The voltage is 2.5,V
